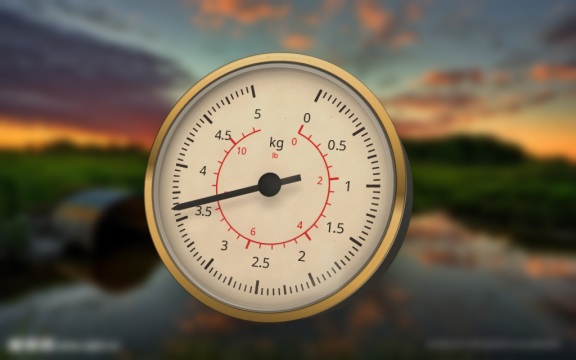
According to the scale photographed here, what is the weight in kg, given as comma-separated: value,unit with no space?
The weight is 3.6,kg
